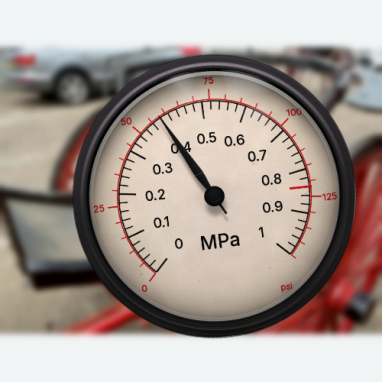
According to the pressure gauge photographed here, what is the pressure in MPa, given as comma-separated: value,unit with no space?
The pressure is 0.4,MPa
